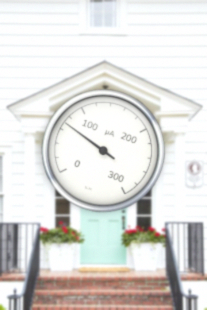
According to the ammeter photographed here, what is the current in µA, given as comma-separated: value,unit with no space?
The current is 70,µA
